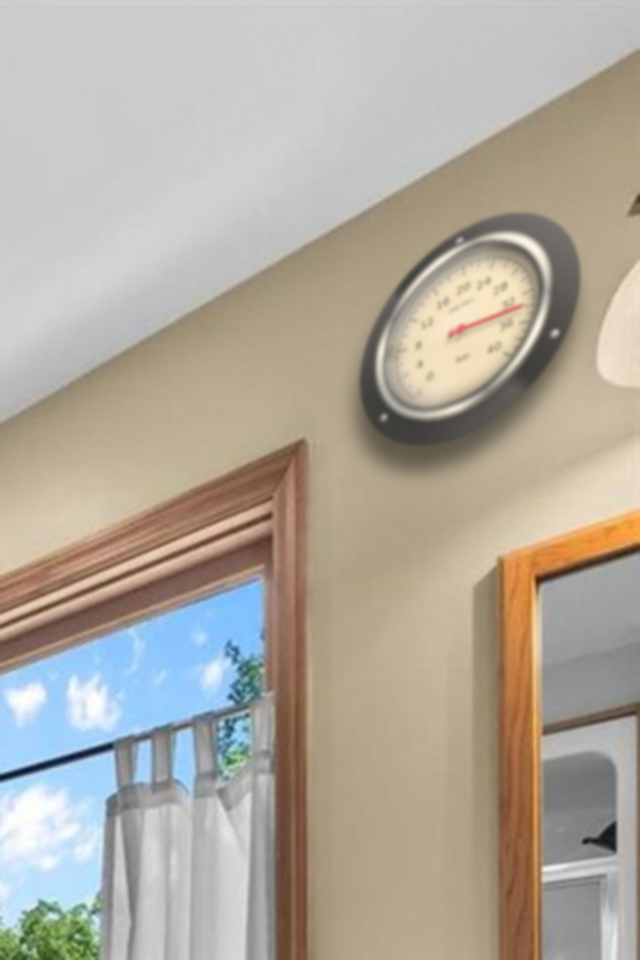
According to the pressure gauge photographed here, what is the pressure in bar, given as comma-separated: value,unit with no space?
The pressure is 34,bar
